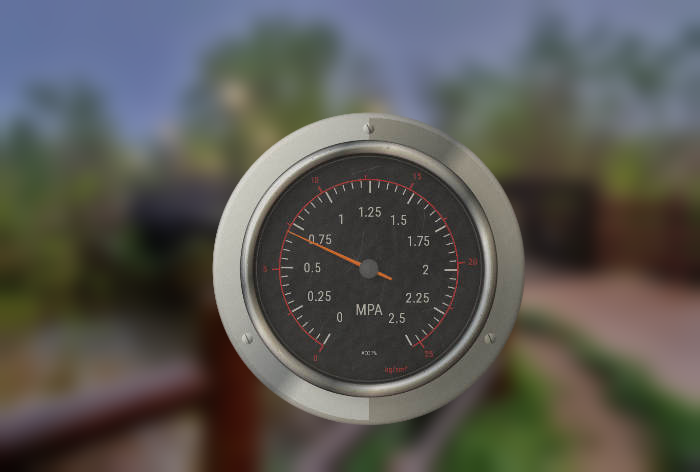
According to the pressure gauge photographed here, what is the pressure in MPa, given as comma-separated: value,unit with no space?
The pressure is 0.7,MPa
